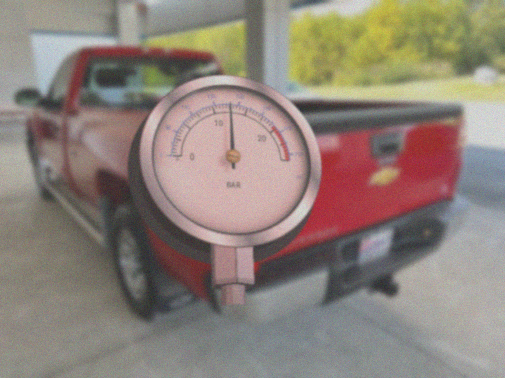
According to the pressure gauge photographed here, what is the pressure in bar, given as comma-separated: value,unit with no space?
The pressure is 12.5,bar
